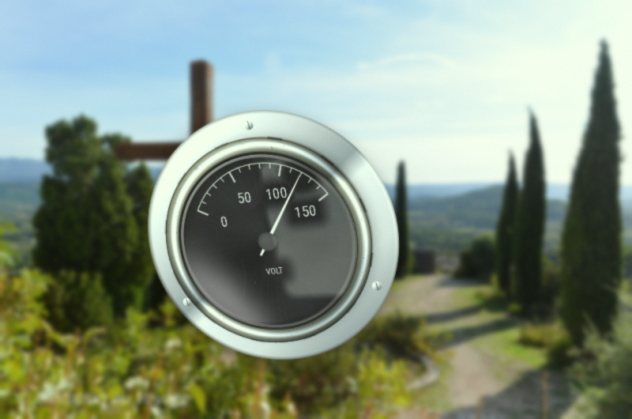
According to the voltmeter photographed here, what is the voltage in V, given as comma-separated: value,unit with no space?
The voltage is 120,V
